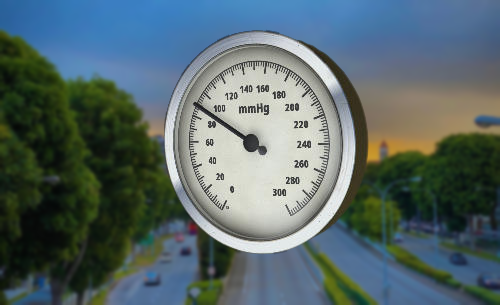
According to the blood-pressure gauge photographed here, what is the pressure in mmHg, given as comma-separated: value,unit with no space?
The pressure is 90,mmHg
